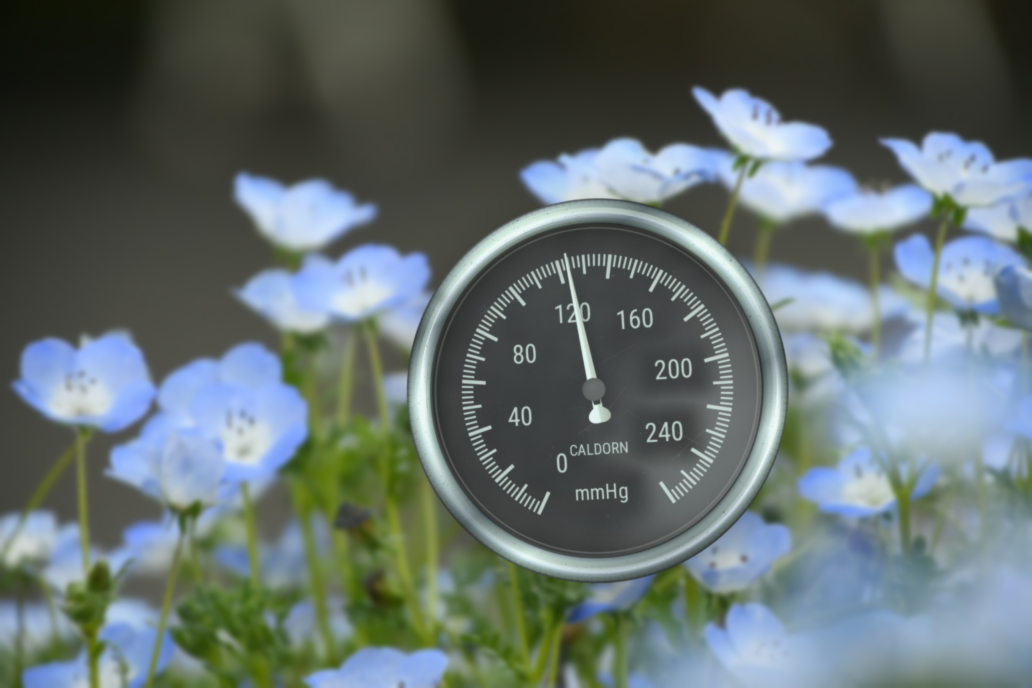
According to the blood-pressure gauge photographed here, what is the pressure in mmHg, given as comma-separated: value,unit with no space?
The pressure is 124,mmHg
